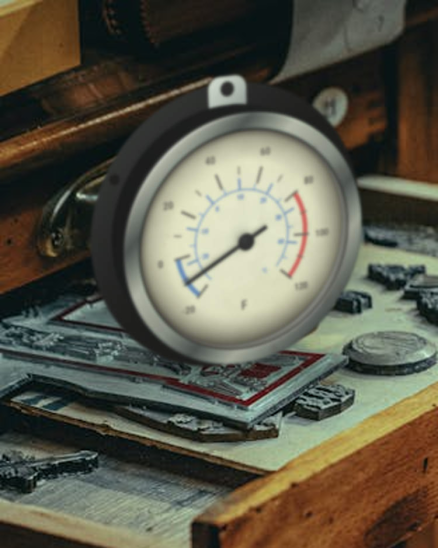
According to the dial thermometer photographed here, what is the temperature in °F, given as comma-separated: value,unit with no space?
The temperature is -10,°F
